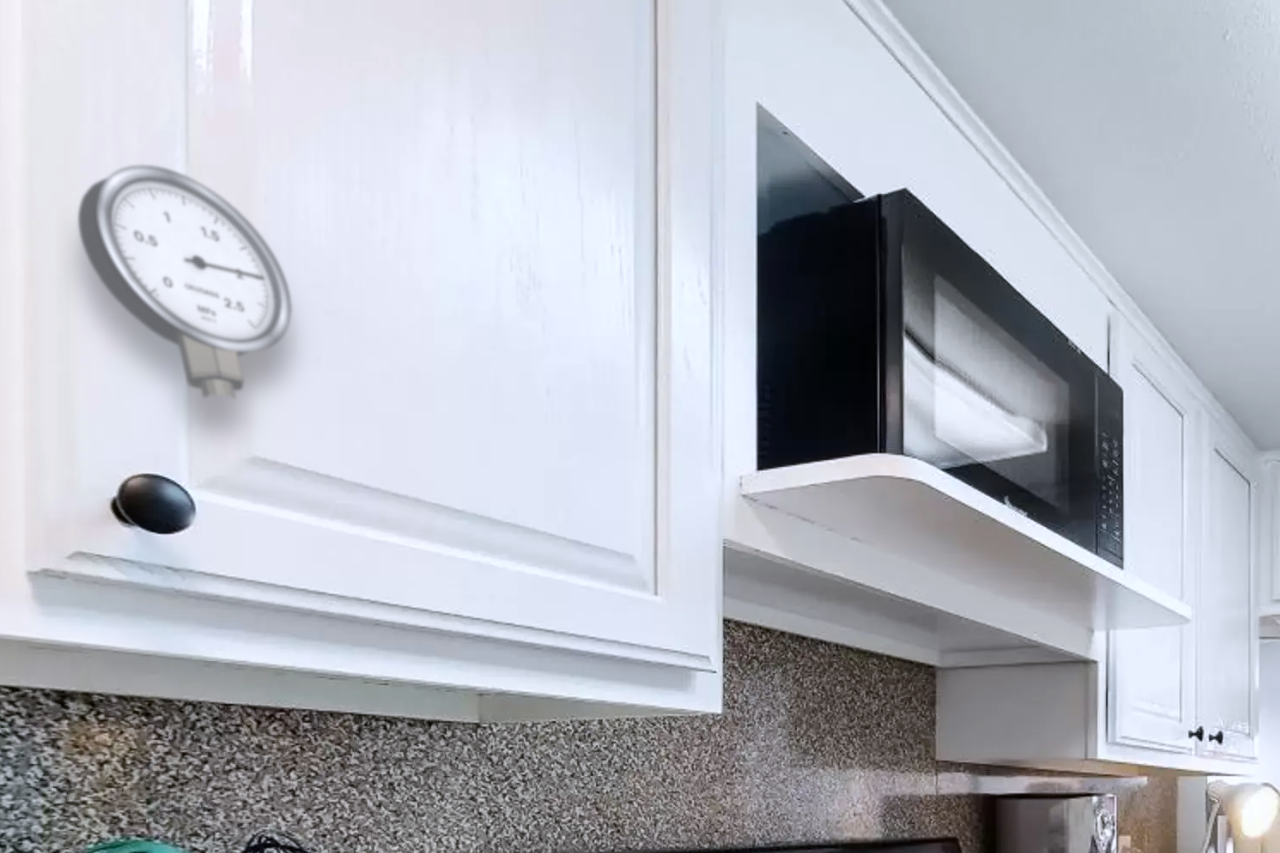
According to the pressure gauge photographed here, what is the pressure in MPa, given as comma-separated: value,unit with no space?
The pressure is 2,MPa
